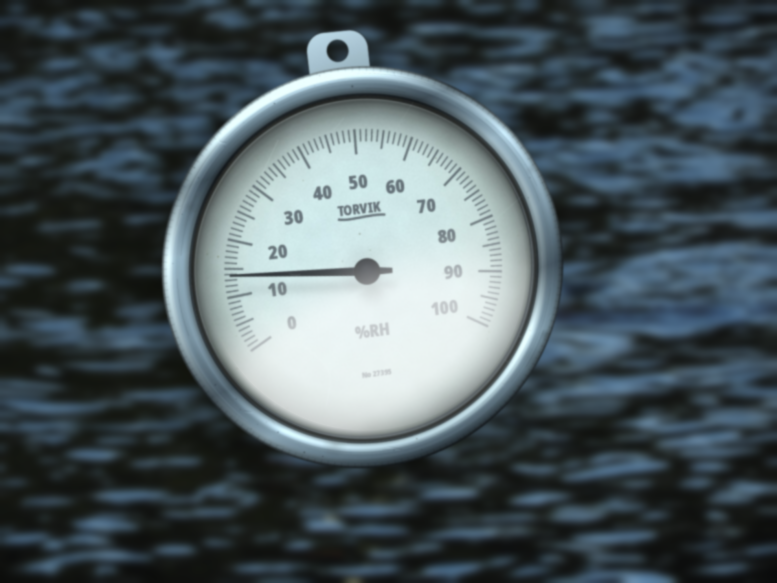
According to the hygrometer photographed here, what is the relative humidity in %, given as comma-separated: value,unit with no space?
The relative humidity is 14,%
